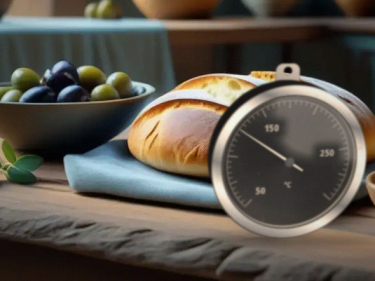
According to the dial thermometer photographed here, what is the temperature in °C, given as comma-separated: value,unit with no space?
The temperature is 125,°C
